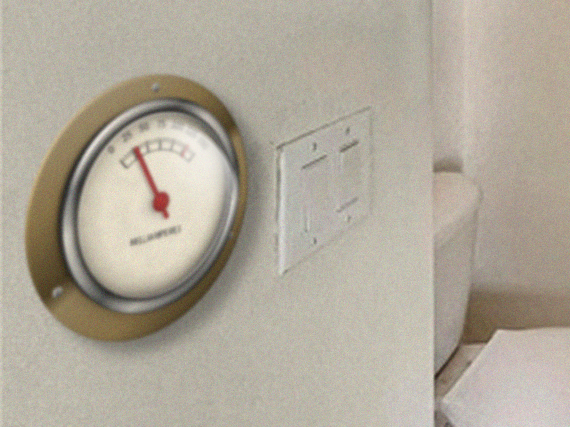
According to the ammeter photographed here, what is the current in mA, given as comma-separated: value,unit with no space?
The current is 25,mA
